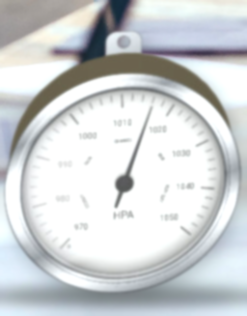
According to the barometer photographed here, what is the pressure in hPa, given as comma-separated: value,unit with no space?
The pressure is 1016,hPa
